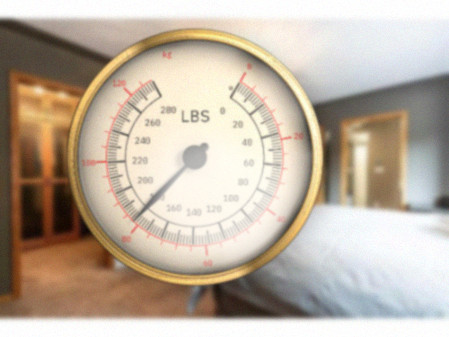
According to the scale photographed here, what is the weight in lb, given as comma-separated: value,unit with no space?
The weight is 180,lb
